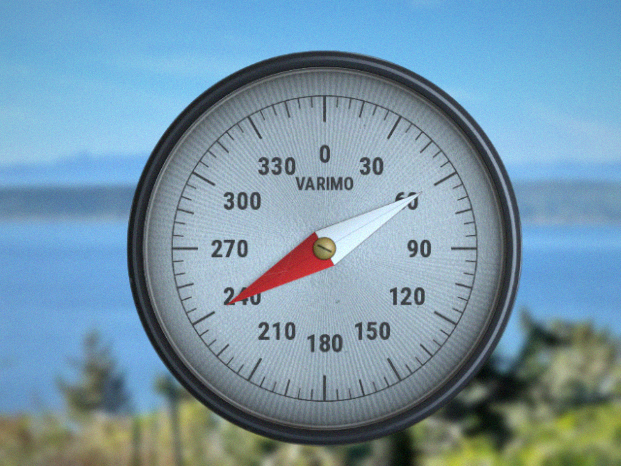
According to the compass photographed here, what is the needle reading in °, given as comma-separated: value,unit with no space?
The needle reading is 240,°
